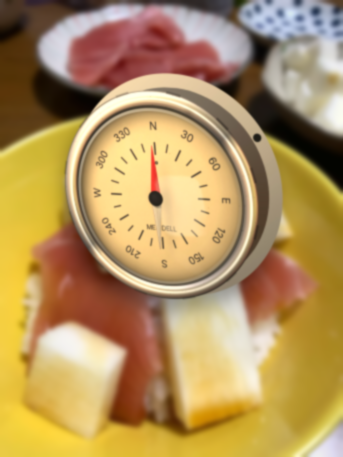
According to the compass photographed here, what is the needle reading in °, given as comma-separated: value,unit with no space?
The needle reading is 0,°
